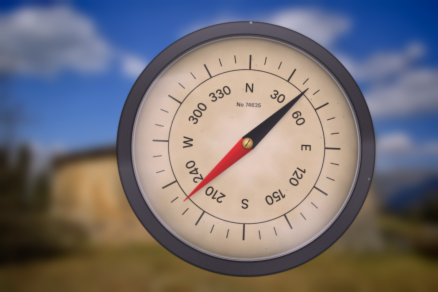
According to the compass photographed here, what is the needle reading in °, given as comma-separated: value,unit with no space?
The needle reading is 225,°
